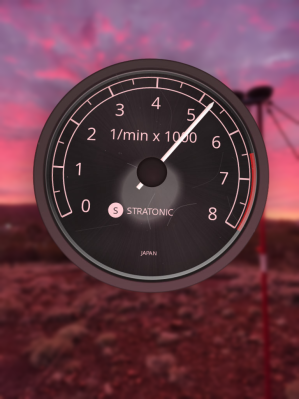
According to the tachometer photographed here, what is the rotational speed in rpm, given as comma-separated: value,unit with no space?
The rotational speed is 5250,rpm
